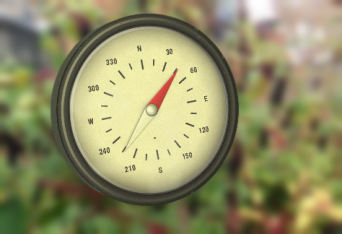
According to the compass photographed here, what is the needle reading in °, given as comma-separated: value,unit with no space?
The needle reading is 45,°
